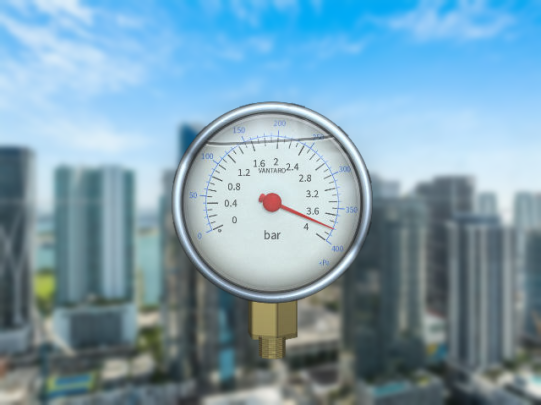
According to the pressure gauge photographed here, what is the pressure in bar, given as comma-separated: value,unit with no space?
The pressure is 3.8,bar
